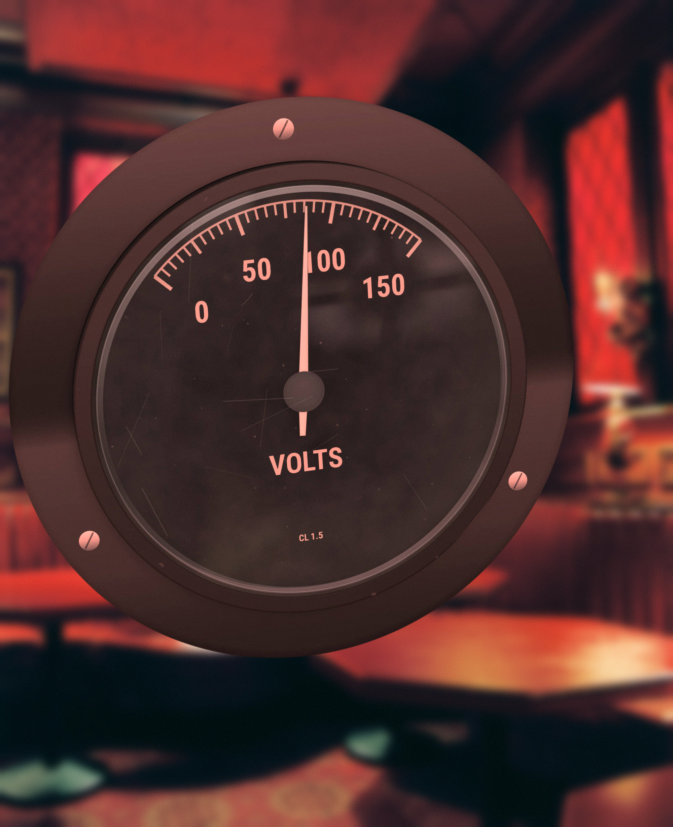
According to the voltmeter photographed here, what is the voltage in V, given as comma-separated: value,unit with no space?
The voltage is 85,V
